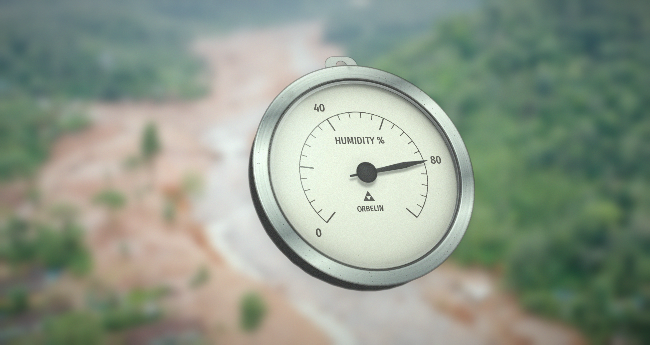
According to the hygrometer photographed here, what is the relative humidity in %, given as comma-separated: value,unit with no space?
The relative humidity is 80,%
